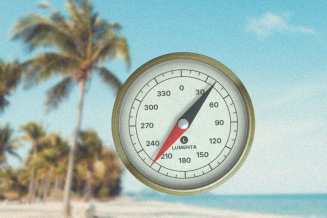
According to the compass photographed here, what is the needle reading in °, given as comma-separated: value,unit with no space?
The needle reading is 220,°
